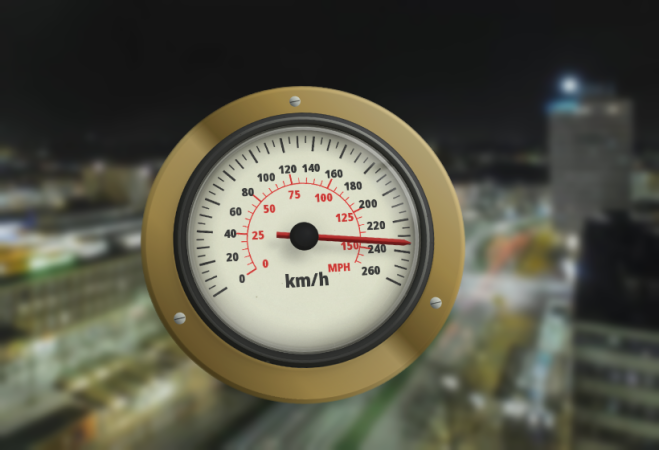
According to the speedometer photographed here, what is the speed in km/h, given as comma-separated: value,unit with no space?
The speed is 235,km/h
